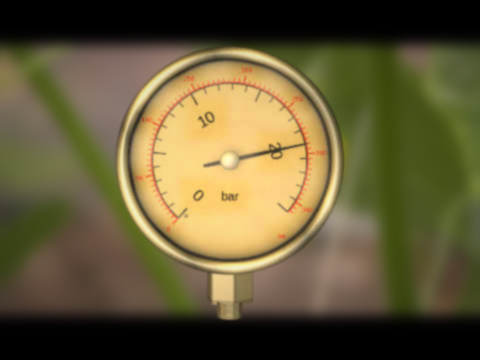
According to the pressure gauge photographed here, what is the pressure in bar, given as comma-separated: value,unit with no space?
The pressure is 20,bar
